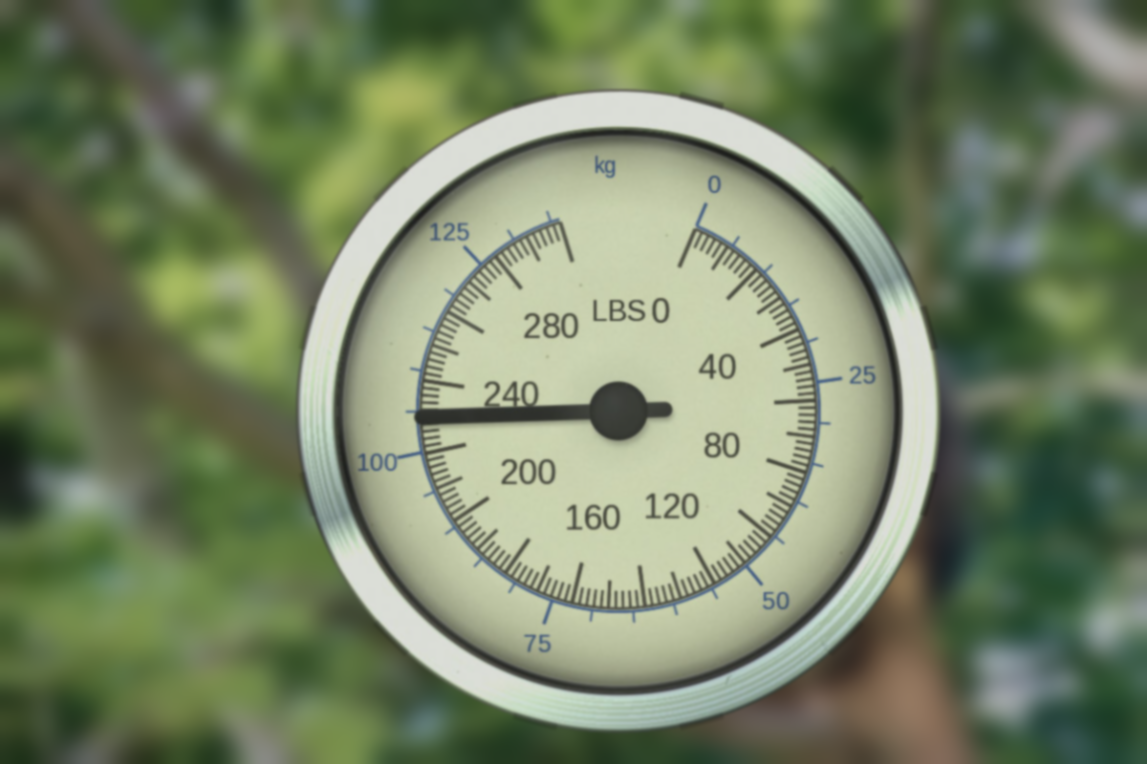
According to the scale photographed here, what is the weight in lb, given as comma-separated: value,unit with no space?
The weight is 230,lb
